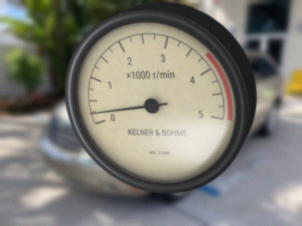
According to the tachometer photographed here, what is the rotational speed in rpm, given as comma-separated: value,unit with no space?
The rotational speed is 250,rpm
